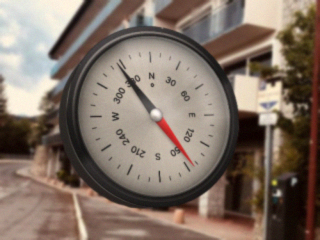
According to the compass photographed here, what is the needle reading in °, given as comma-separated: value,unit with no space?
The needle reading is 145,°
